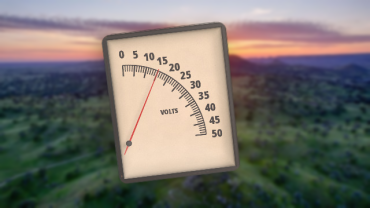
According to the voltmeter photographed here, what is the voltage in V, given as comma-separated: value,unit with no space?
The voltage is 15,V
